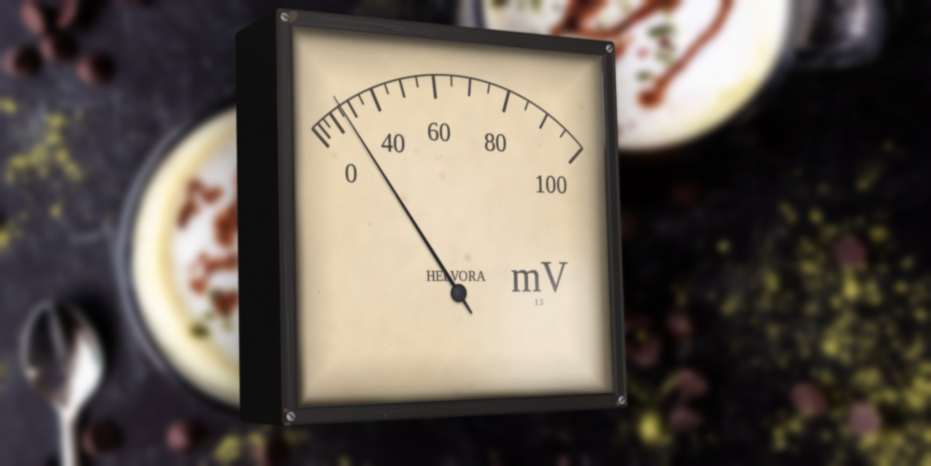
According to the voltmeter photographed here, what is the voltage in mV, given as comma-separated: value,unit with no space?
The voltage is 25,mV
